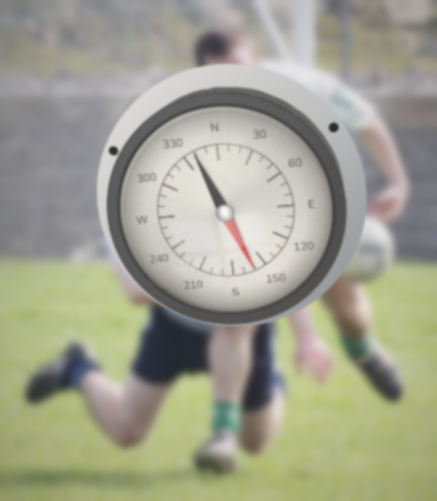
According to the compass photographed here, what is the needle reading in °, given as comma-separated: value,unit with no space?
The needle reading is 160,°
